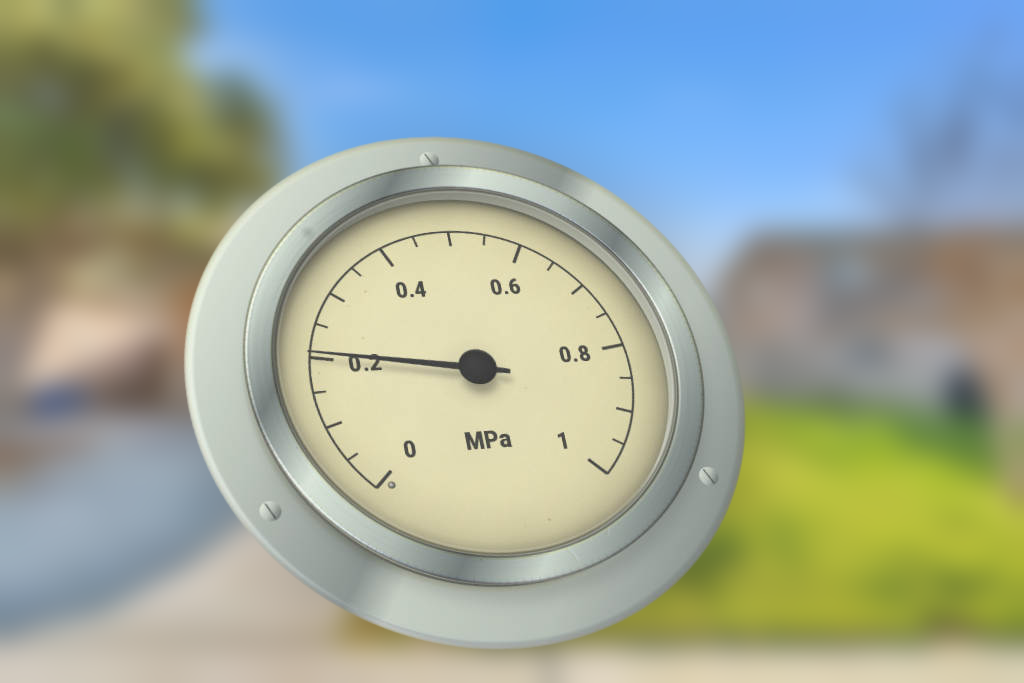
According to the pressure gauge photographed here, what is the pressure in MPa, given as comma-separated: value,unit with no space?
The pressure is 0.2,MPa
